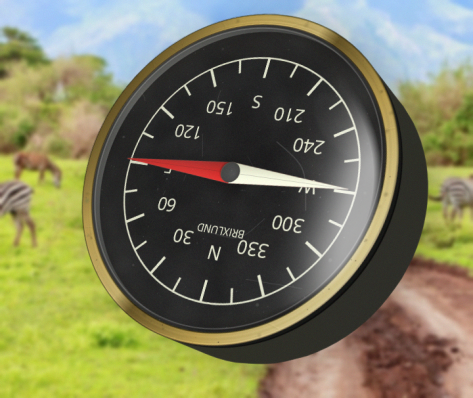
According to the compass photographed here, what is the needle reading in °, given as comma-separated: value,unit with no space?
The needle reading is 90,°
